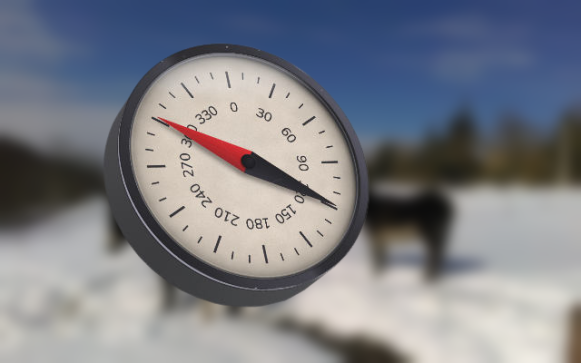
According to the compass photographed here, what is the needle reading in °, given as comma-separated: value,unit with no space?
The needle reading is 300,°
